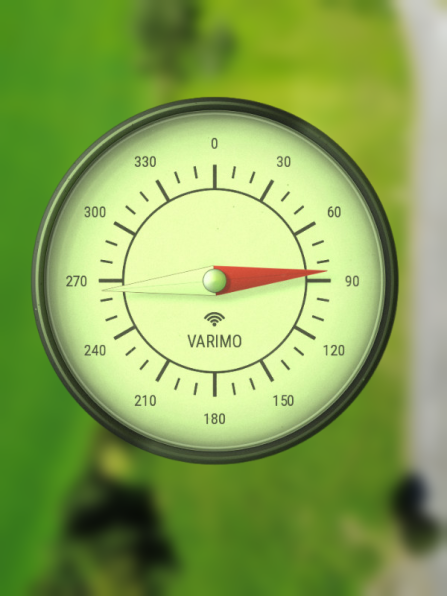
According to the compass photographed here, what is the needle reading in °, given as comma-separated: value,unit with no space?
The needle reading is 85,°
